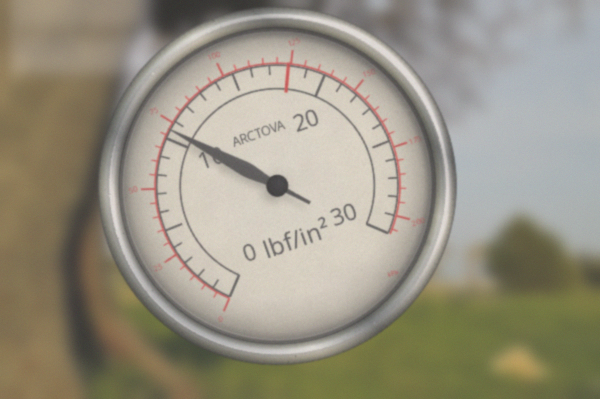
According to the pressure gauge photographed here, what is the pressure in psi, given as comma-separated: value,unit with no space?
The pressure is 10.5,psi
